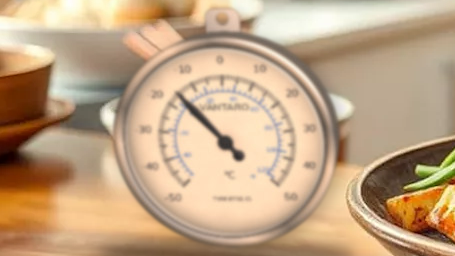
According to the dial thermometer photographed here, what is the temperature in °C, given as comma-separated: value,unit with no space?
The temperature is -15,°C
